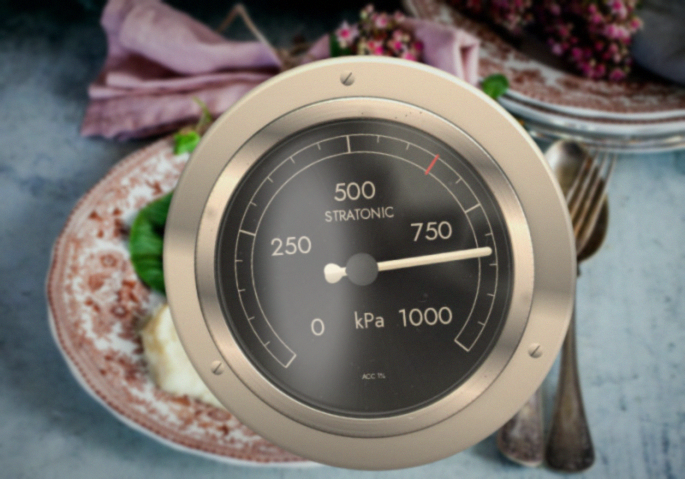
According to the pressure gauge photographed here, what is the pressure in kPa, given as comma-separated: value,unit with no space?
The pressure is 825,kPa
